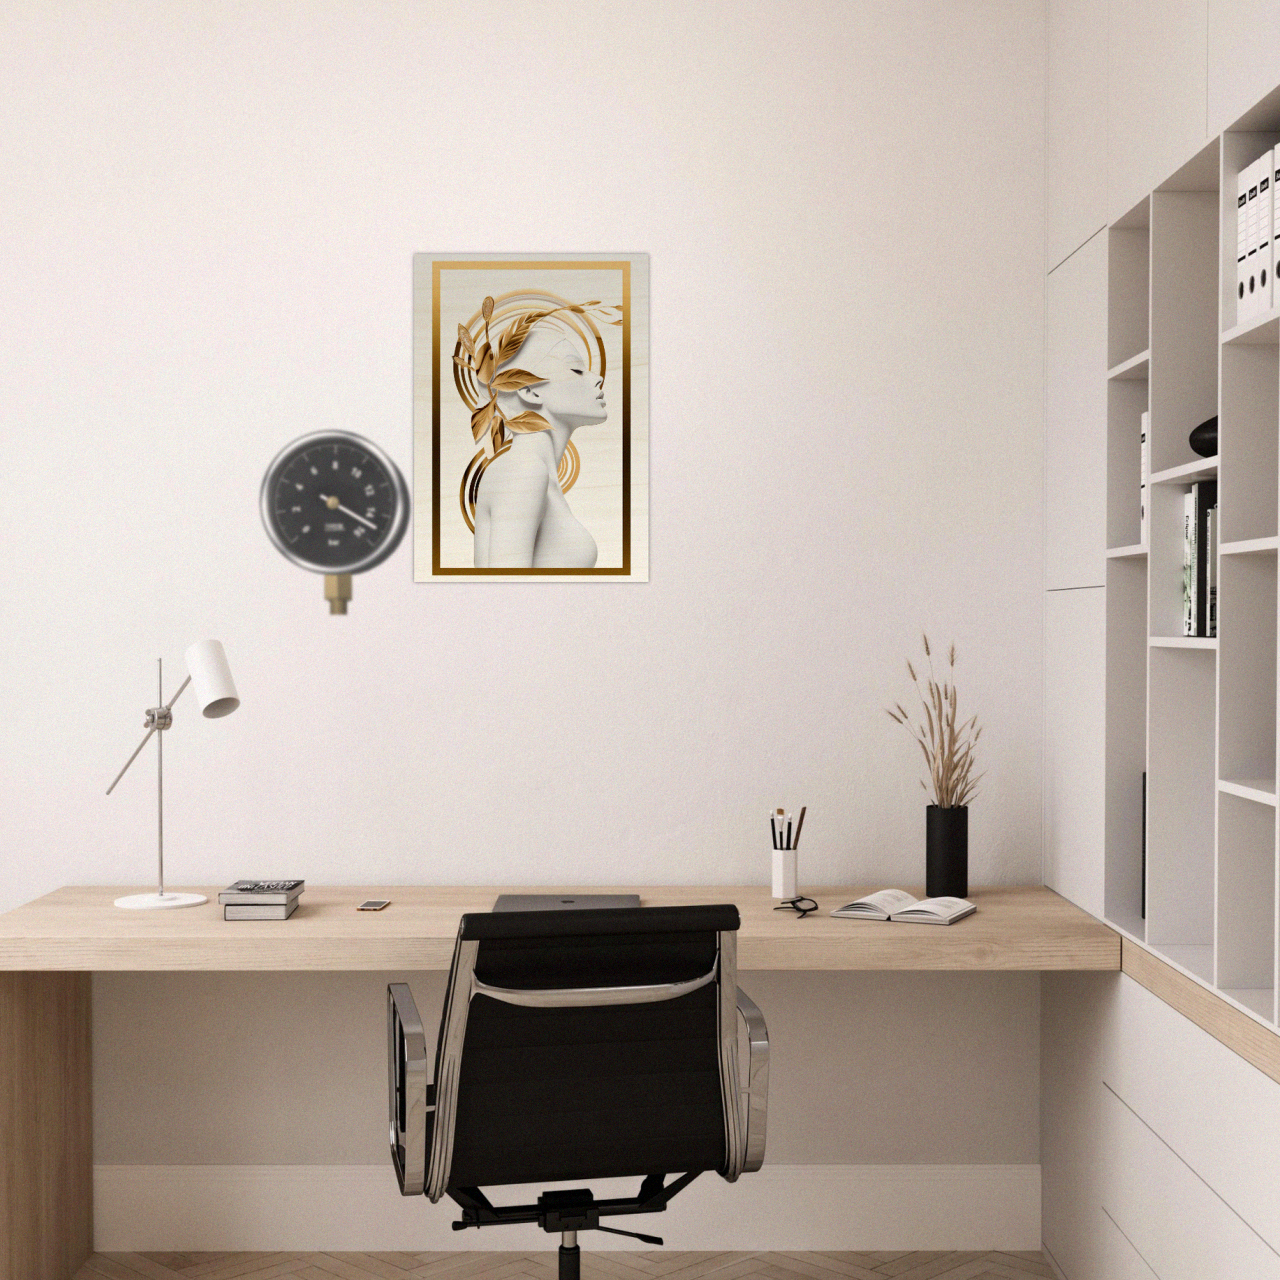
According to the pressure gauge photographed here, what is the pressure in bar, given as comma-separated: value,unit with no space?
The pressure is 15,bar
